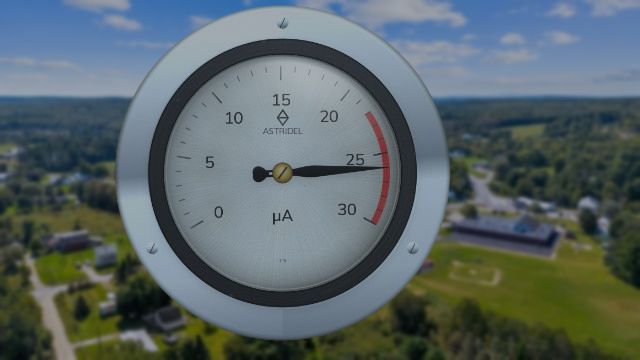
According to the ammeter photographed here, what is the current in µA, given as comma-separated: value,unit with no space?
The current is 26,µA
